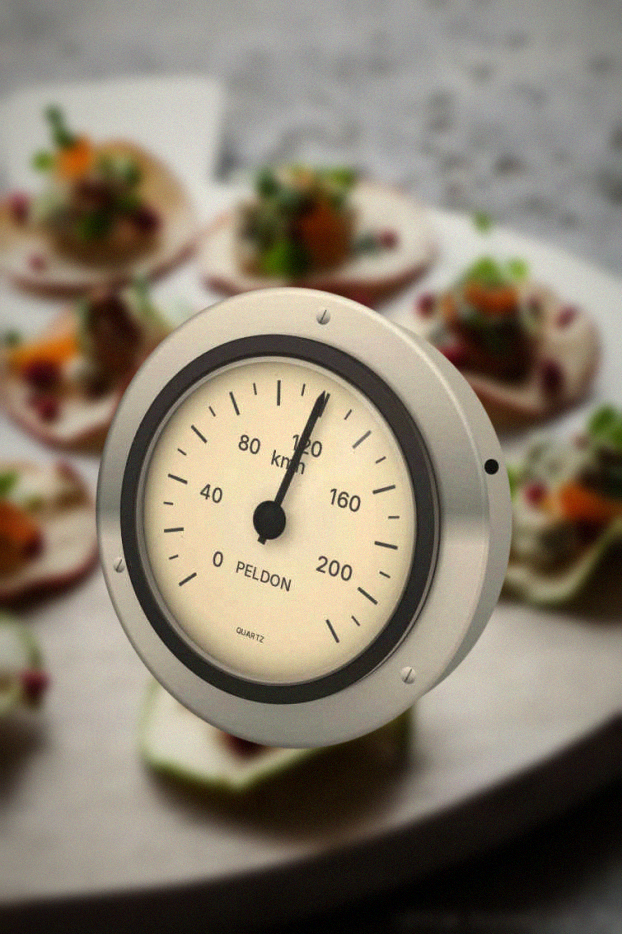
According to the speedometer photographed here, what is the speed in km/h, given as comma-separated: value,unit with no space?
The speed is 120,km/h
